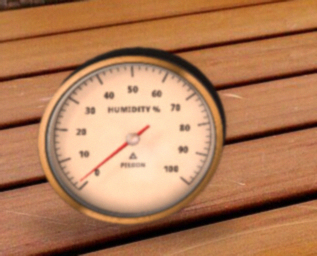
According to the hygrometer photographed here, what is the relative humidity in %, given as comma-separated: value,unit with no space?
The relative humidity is 2,%
